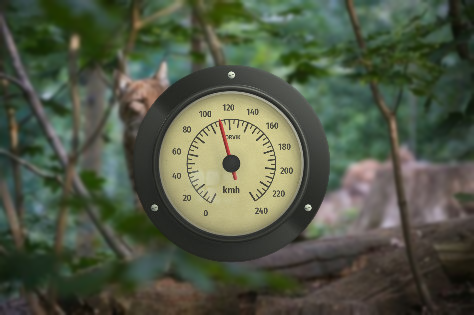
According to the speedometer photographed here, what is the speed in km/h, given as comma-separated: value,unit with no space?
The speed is 110,km/h
